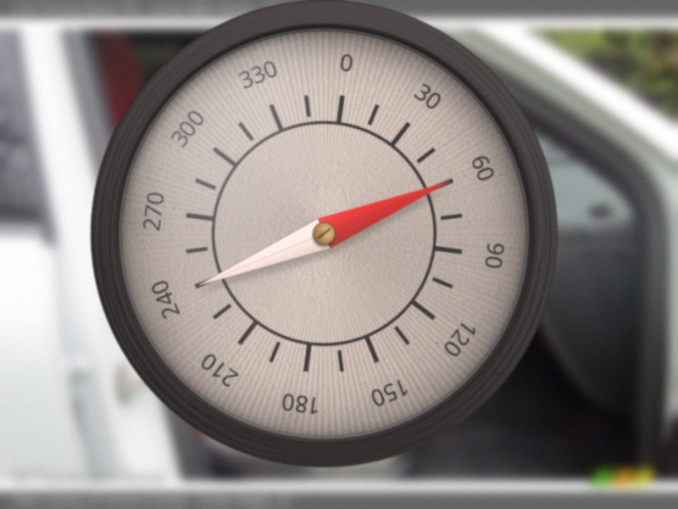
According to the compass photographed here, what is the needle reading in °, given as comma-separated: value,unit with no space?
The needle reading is 60,°
